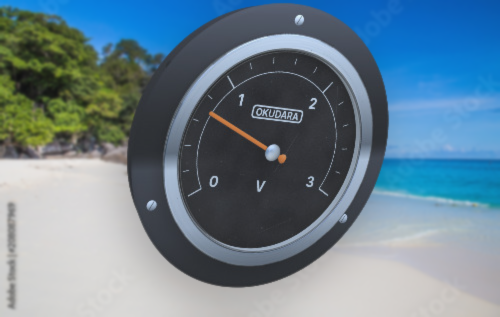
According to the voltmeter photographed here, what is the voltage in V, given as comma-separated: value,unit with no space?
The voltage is 0.7,V
